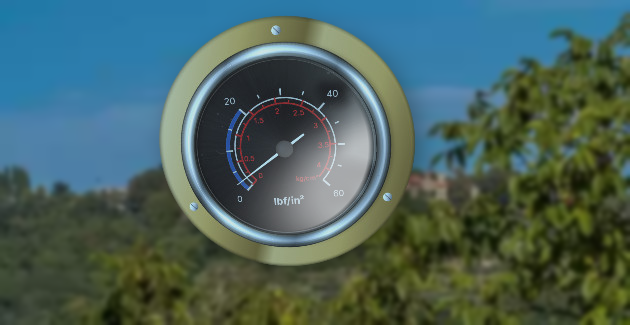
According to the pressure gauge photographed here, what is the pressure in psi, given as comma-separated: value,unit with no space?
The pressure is 2.5,psi
